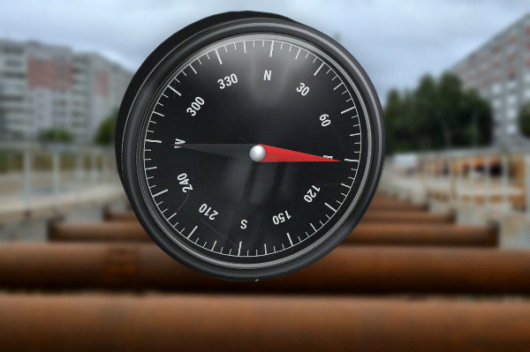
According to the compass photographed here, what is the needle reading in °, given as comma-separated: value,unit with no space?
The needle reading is 90,°
